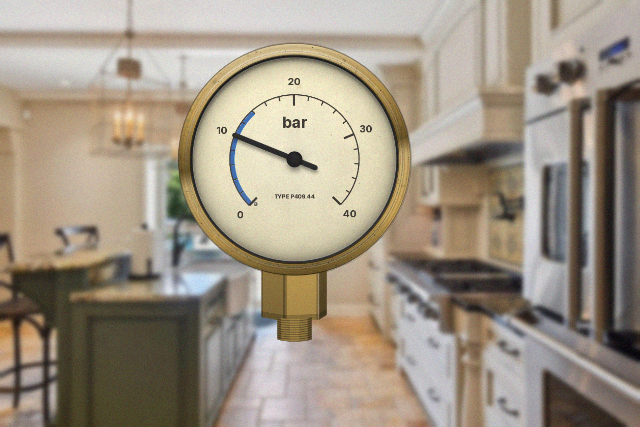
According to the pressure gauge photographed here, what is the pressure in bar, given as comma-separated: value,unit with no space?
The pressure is 10,bar
